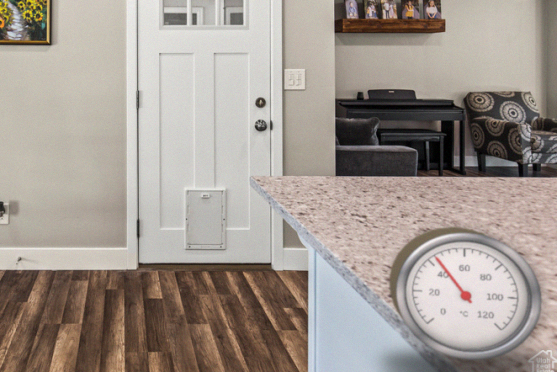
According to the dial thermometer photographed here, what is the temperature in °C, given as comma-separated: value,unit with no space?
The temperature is 44,°C
